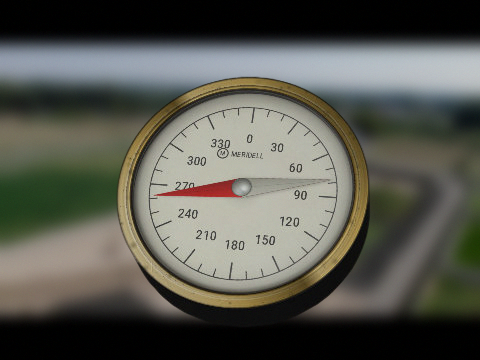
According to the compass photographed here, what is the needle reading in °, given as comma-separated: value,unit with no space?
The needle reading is 260,°
